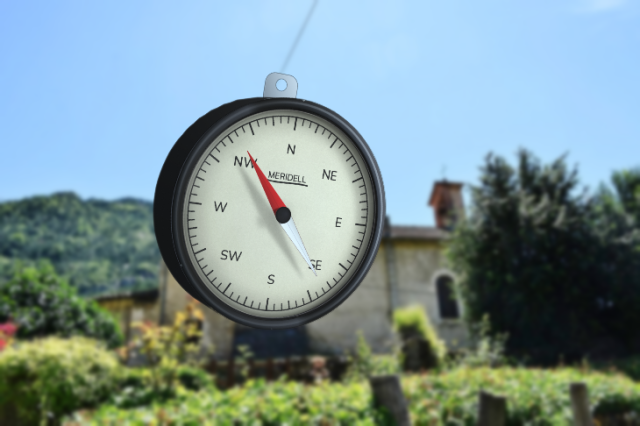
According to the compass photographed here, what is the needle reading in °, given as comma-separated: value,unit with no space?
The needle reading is 320,°
